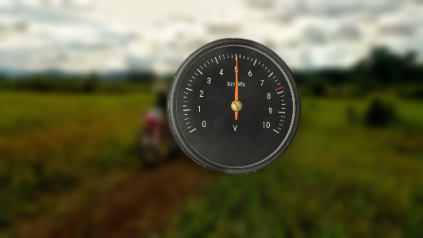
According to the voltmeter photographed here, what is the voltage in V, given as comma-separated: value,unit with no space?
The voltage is 5,V
